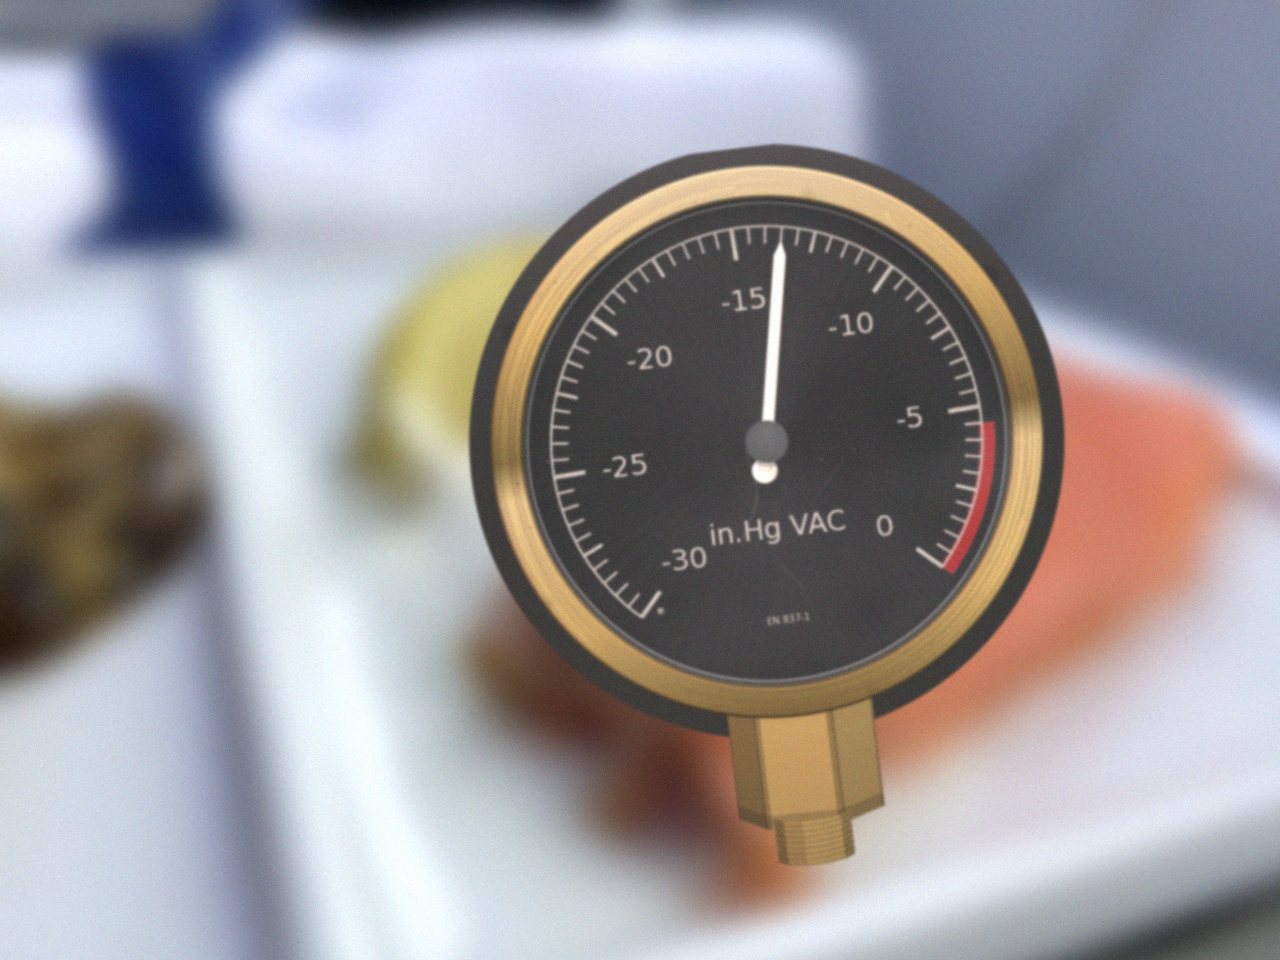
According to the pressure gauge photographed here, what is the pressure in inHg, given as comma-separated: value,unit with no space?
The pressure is -13.5,inHg
